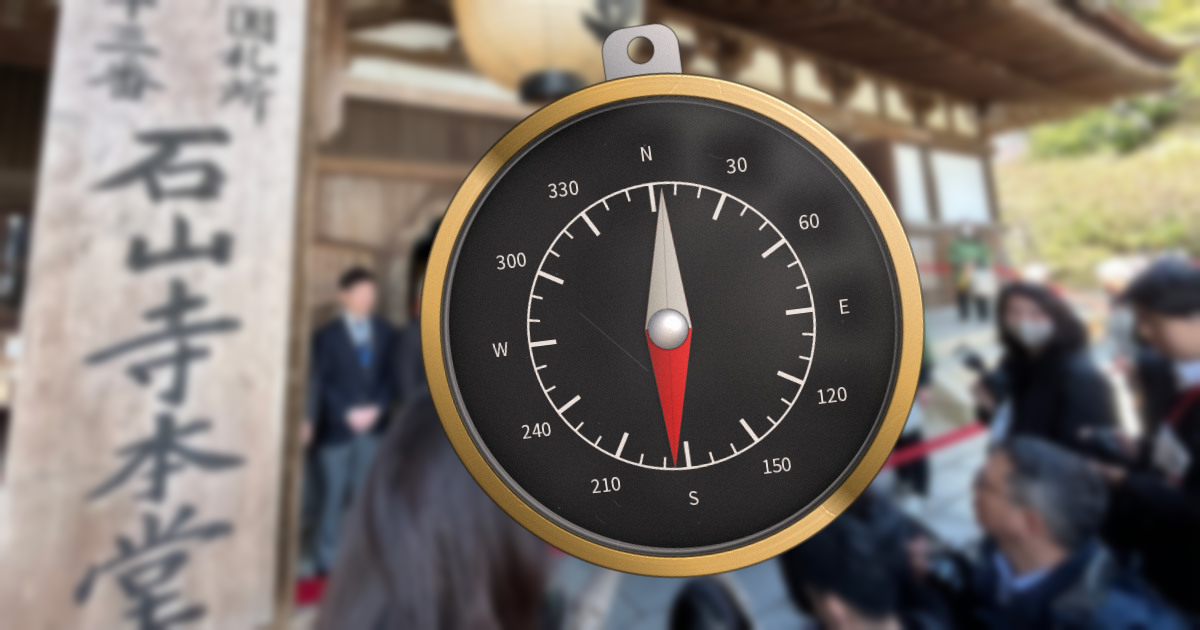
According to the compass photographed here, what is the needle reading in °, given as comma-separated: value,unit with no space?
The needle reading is 185,°
